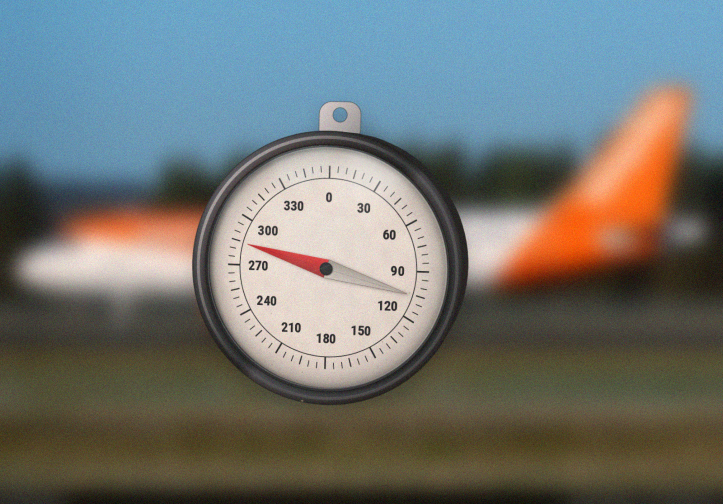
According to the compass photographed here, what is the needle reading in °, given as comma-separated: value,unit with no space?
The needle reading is 285,°
